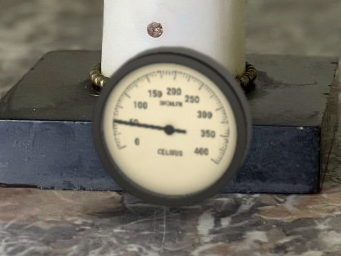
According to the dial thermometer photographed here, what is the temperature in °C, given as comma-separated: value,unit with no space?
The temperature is 50,°C
